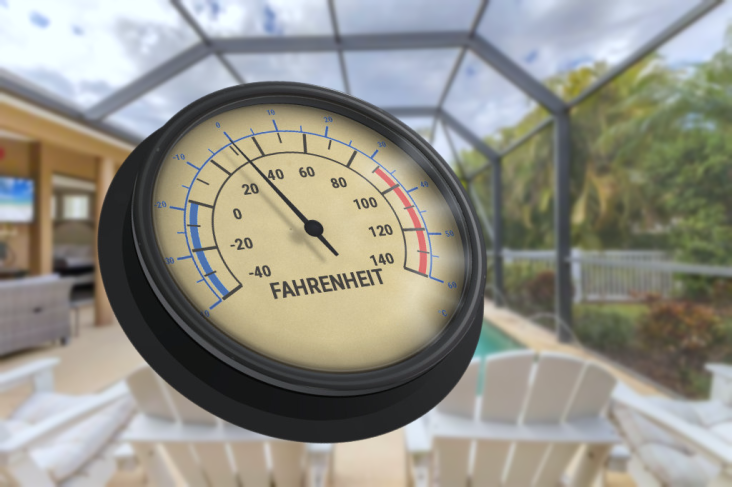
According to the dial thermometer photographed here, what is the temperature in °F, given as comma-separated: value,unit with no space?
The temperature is 30,°F
